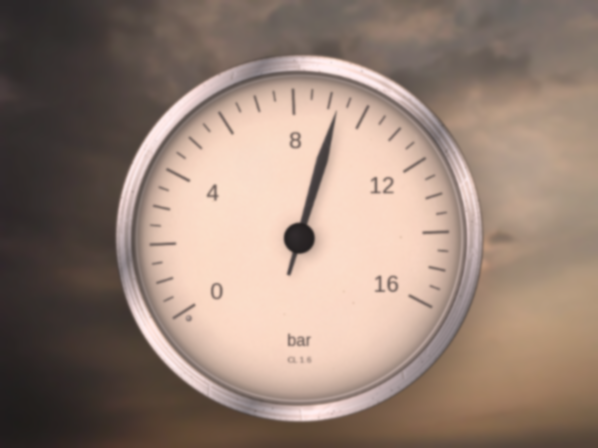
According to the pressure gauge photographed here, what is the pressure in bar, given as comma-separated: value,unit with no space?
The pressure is 9.25,bar
